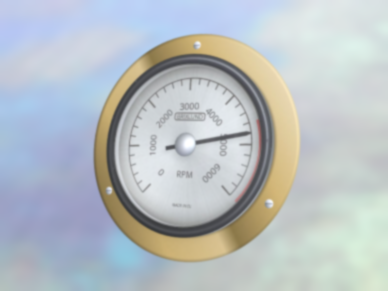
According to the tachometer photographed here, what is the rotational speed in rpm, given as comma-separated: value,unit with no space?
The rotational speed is 4800,rpm
